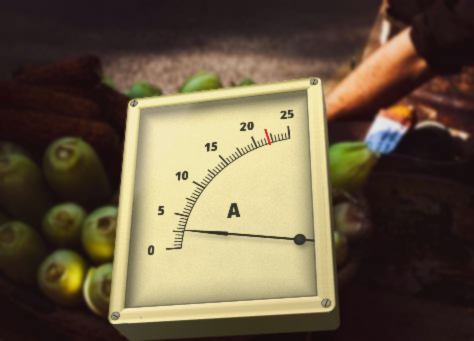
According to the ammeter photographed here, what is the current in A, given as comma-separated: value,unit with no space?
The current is 2.5,A
